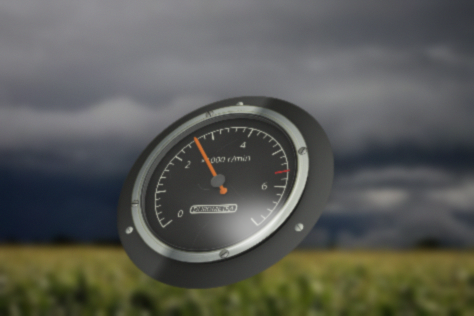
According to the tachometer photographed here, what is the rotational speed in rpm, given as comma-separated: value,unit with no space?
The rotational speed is 2600,rpm
